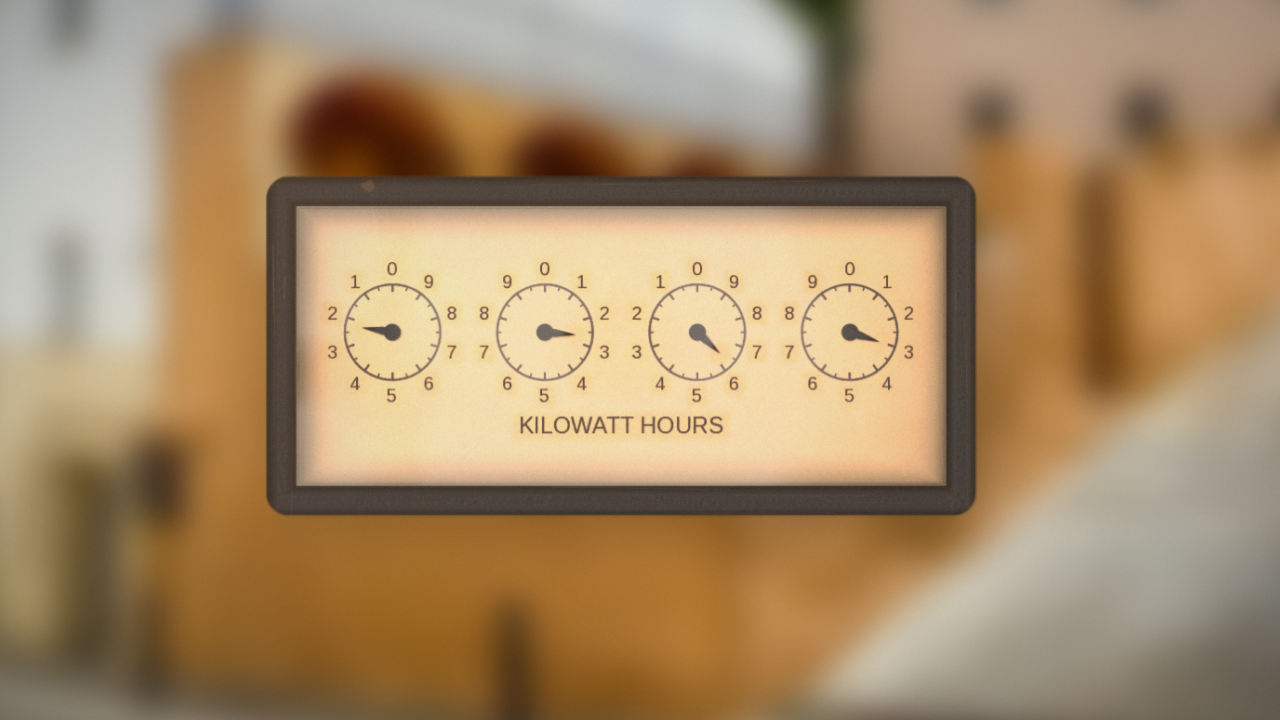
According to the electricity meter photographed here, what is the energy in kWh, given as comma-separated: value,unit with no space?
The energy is 2263,kWh
